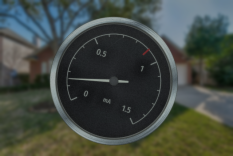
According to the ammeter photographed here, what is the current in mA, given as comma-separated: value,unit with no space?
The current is 0.15,mA
